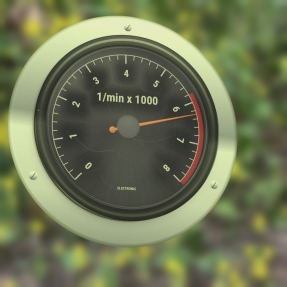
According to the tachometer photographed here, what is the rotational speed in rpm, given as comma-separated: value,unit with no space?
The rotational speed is 6300,rpm
